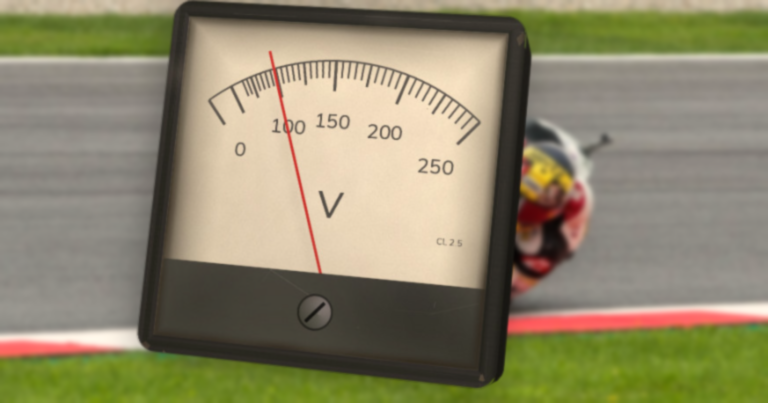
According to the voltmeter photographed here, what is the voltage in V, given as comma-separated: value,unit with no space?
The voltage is 100,V
